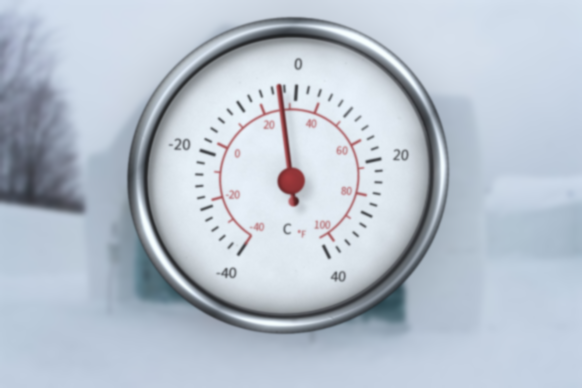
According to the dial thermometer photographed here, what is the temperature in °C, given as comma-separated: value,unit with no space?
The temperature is -3,°C
